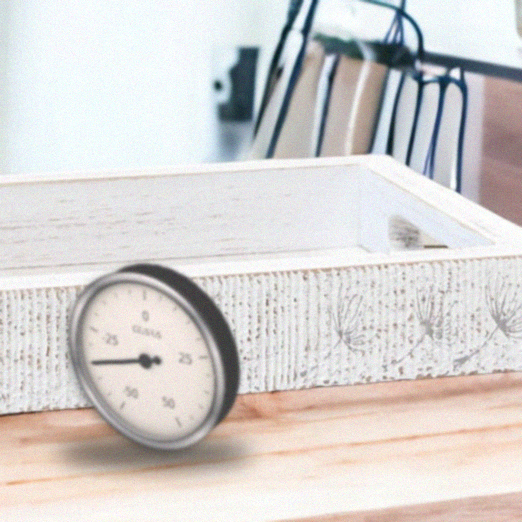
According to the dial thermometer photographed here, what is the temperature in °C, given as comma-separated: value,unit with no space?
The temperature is -35,°C
